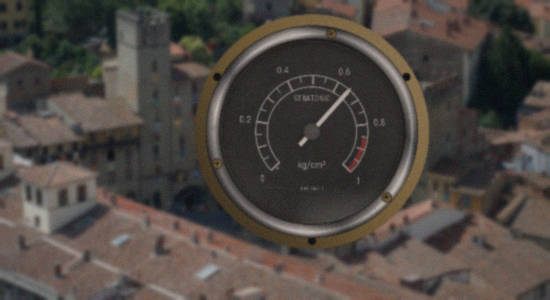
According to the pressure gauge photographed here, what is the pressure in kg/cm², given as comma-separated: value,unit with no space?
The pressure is 0.65,kg/cm²
